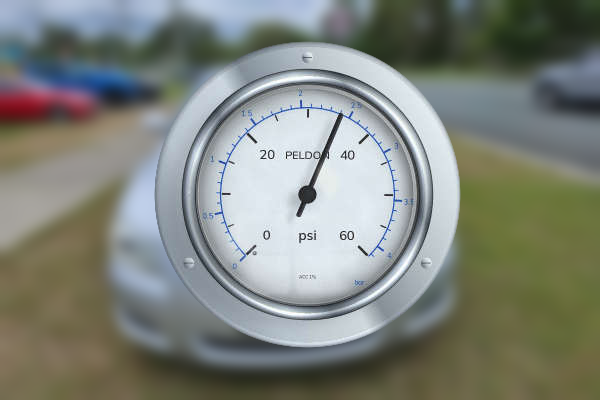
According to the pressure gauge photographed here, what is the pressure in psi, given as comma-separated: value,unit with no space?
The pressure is 35,psi
